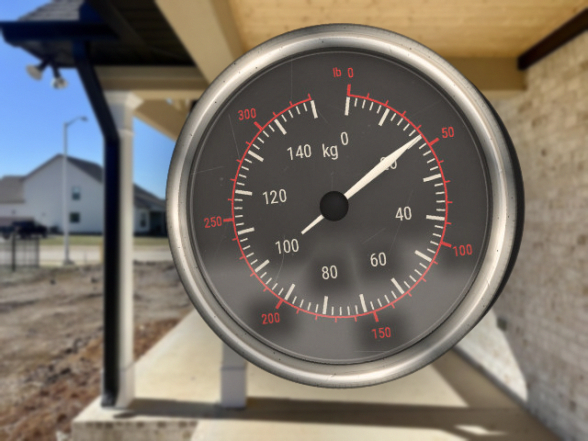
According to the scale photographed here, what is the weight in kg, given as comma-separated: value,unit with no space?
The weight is 20,kg
